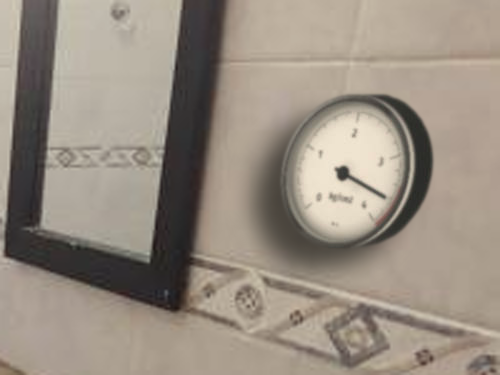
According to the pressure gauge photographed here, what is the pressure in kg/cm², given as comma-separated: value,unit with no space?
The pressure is 3.6,kg/cm²
